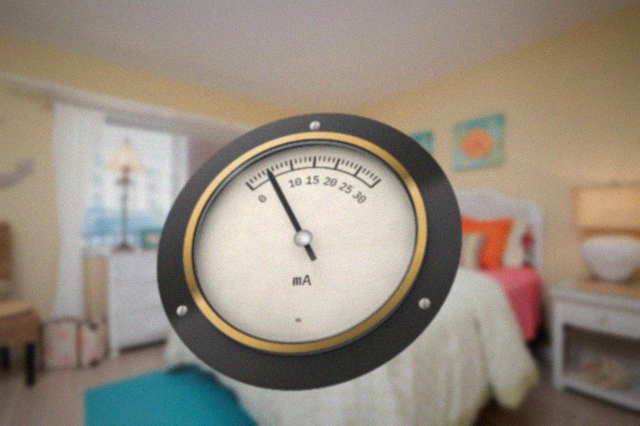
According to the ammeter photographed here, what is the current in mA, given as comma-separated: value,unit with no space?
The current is 5,mA
